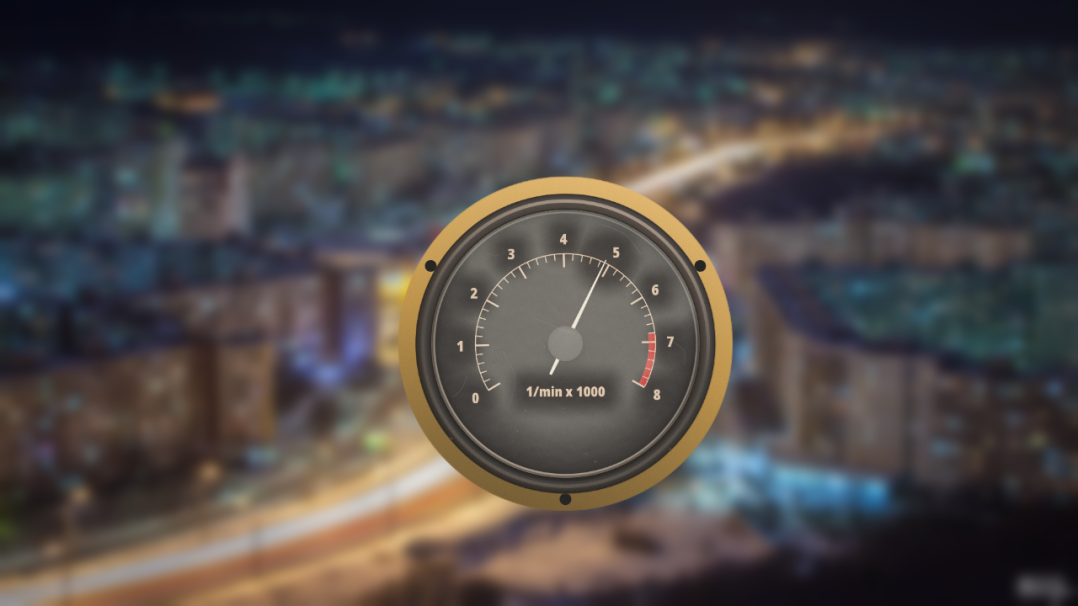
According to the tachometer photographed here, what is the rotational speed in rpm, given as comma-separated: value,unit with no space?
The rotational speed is 4900,rpm
